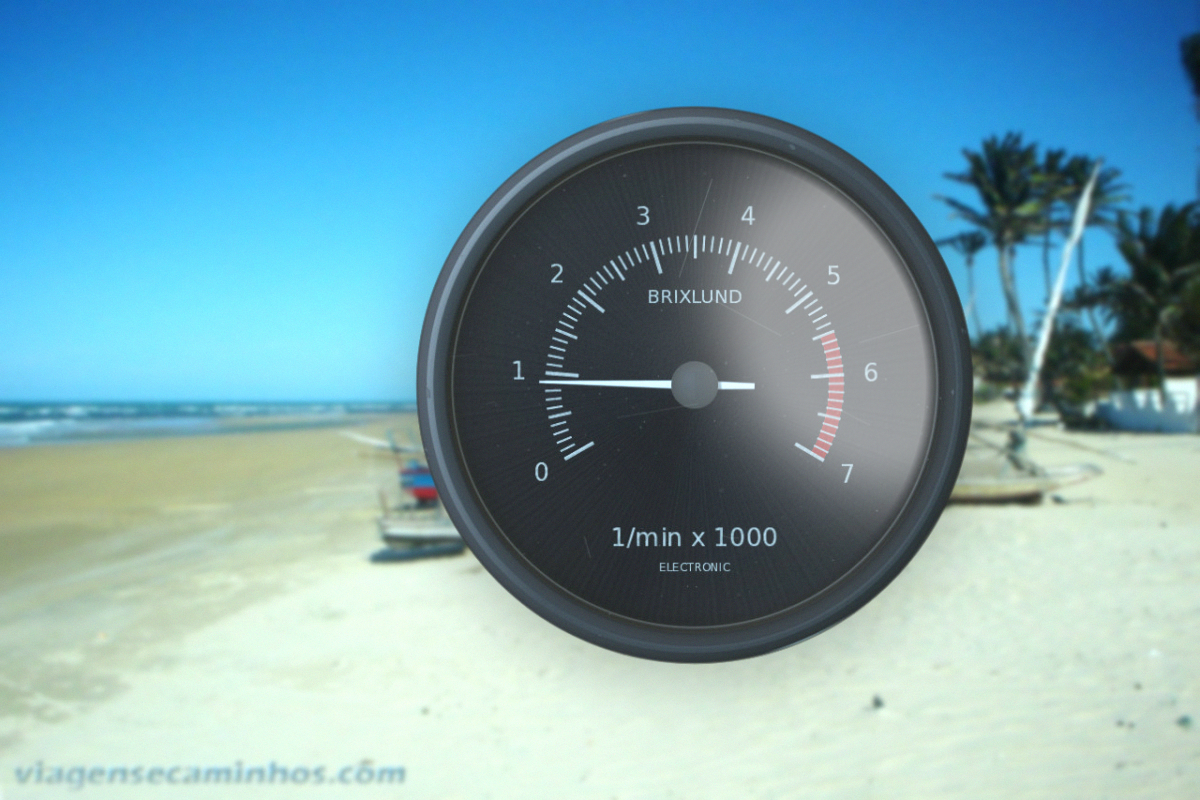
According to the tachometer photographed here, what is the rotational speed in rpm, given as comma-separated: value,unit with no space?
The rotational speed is 900,rpm
